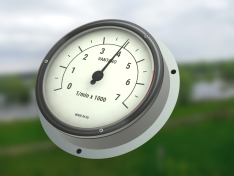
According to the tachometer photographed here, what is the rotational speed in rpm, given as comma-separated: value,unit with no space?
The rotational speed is 4000,rpm
